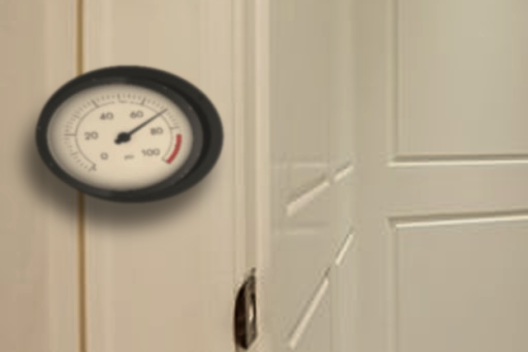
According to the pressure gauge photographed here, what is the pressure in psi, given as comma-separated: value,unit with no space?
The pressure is 70,psi
